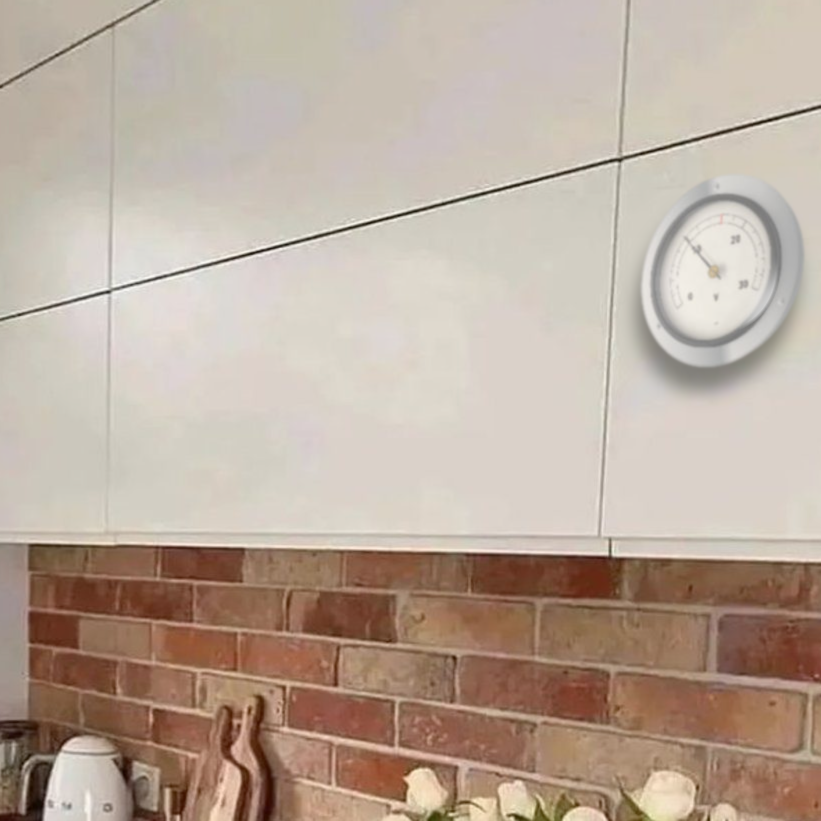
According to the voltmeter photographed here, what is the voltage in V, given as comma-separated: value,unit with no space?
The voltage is 10,V
